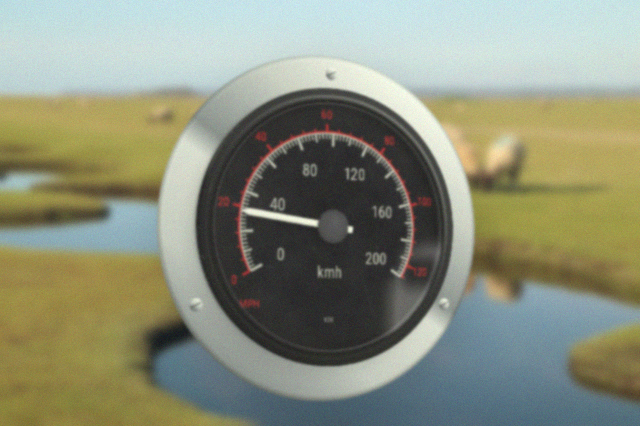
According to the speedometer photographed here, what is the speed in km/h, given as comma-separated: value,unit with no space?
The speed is 30,km/h
